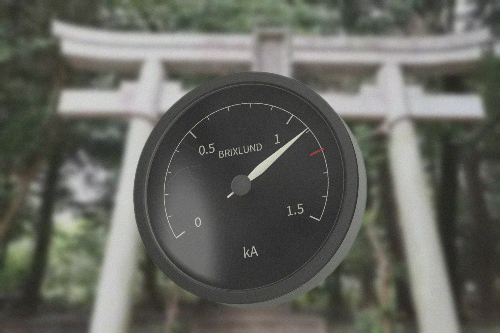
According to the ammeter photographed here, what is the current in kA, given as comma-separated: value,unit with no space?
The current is 1.1,kA
